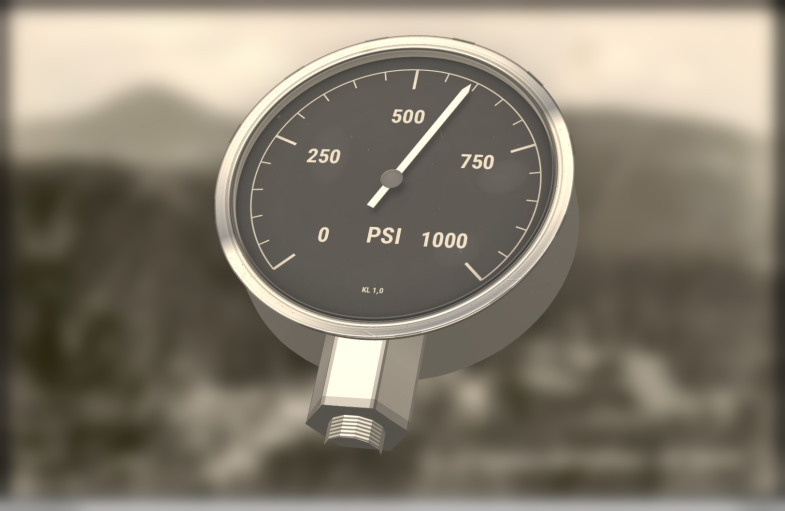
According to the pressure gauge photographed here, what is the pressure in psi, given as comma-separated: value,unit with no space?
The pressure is 600,psi
